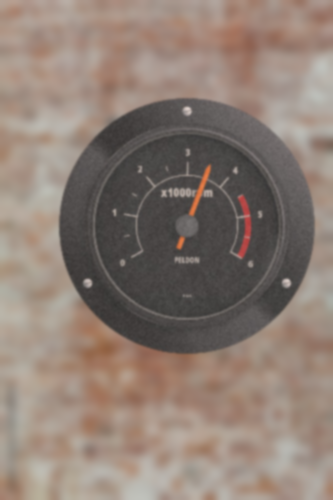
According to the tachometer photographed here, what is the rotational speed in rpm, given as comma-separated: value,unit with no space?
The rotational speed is 3500,rpm
